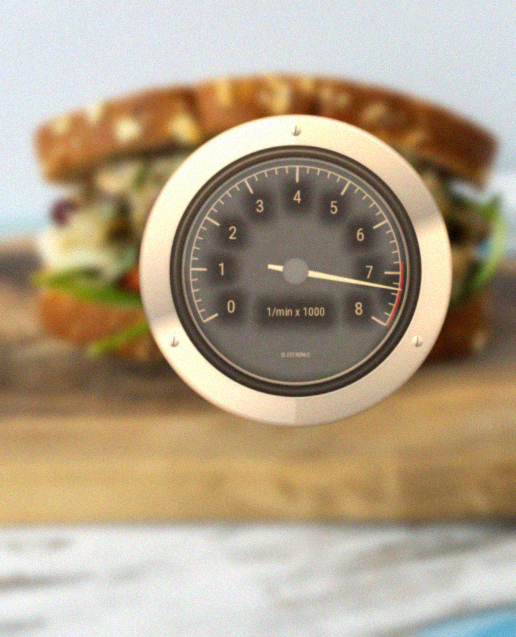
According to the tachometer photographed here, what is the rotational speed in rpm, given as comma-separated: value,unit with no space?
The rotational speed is 7300,rpm
